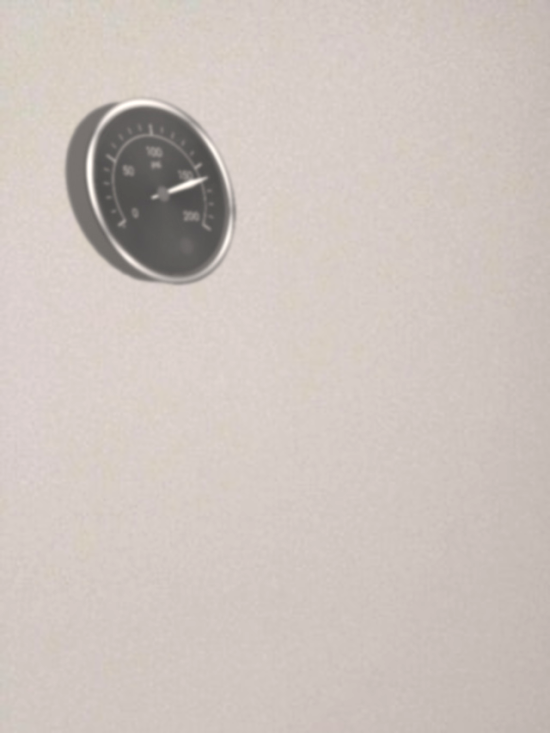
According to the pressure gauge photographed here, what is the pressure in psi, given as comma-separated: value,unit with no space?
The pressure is 160,psi
